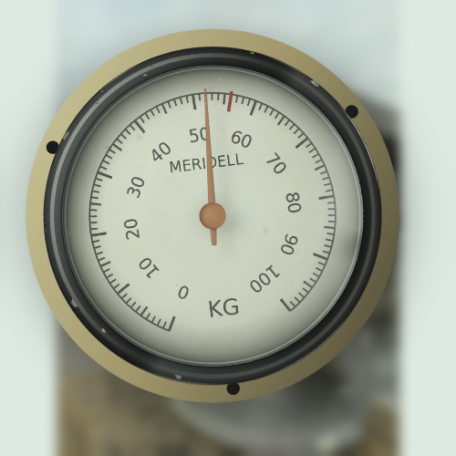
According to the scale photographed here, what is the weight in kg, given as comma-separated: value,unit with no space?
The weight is 52,kg
